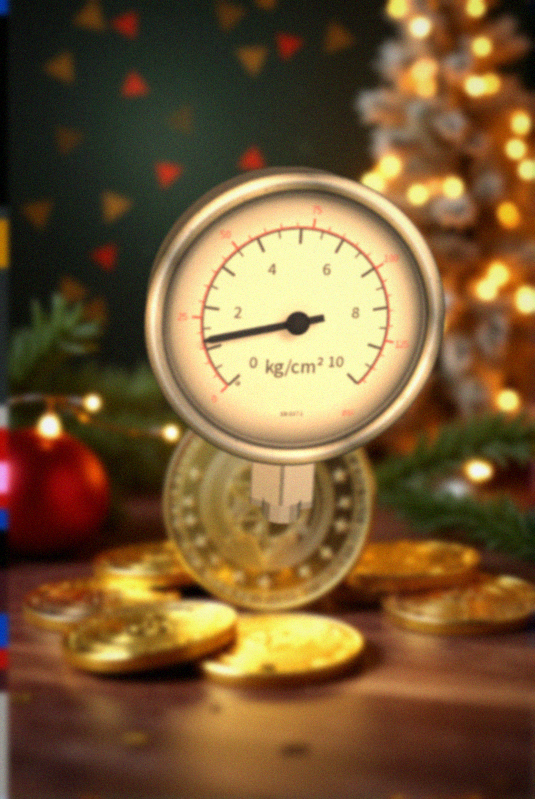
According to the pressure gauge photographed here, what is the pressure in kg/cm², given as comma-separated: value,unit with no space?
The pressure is 1.25,kg/cm²
